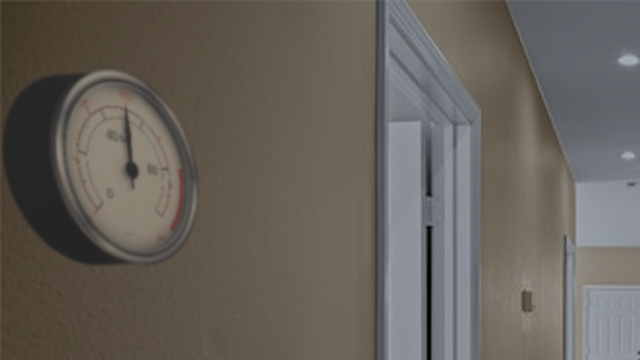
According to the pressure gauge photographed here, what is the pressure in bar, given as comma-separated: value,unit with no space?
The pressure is 50,bar
